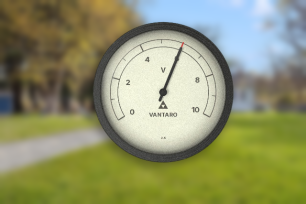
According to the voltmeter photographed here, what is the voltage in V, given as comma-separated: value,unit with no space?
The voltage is 6,V
